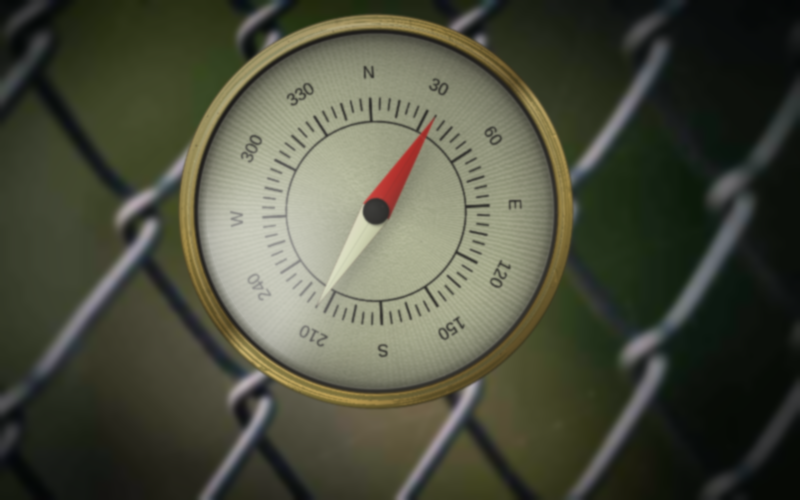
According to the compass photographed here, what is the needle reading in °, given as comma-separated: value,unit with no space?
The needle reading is 35,°
